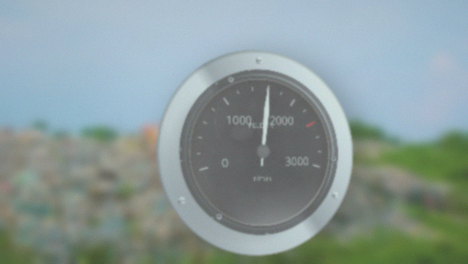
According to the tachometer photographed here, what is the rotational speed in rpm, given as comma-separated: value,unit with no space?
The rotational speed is 1600,rpm
